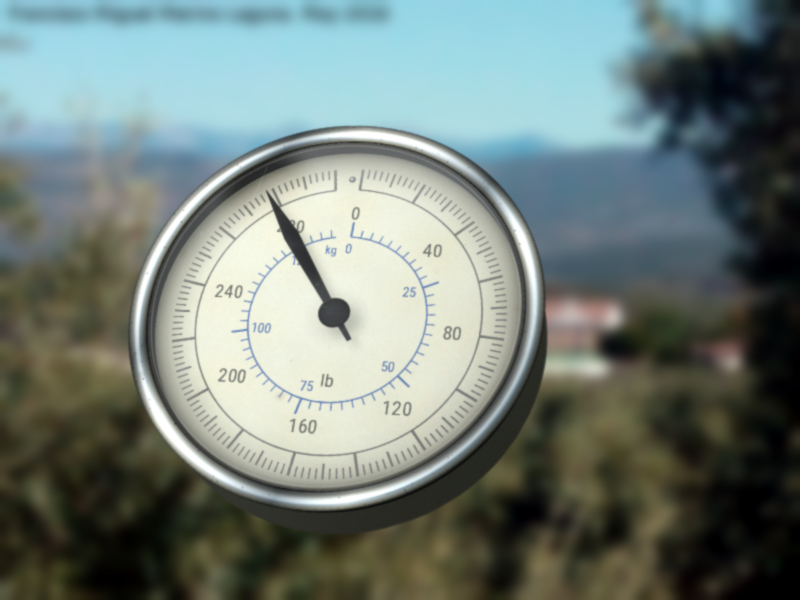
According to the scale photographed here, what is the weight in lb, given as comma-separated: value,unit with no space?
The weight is 278,lb
